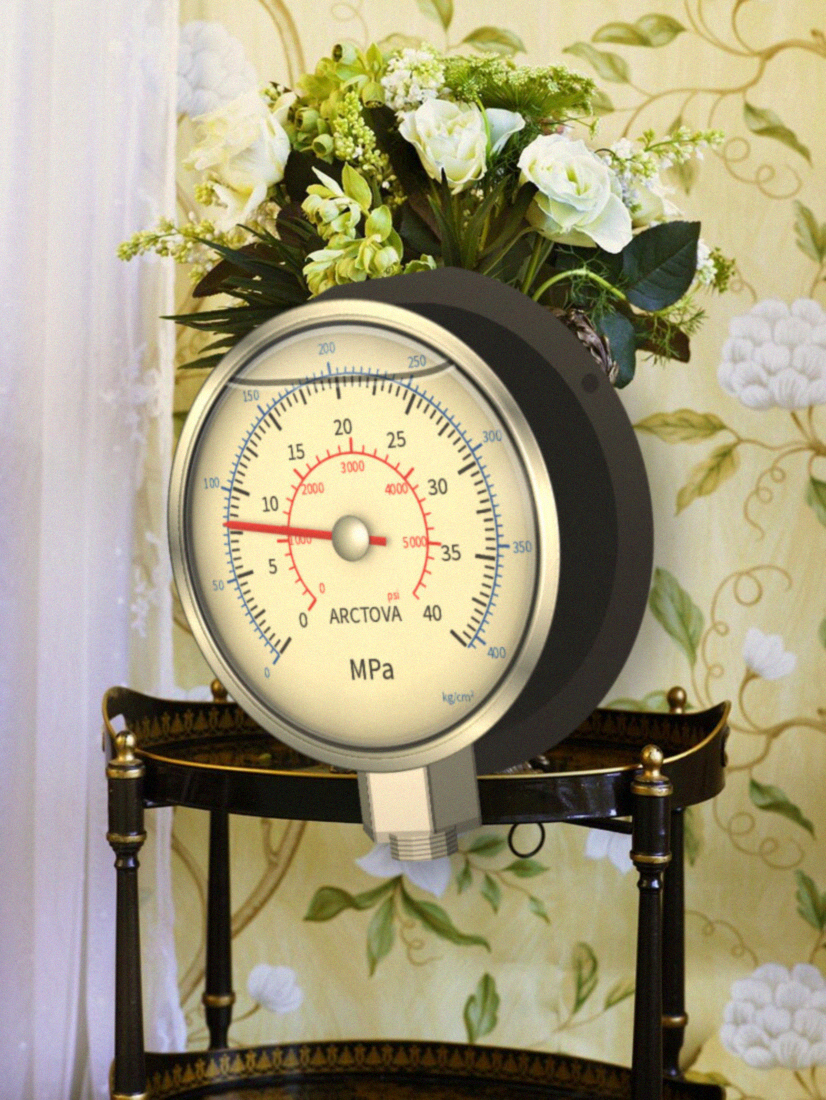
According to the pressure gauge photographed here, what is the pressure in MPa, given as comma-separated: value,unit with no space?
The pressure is 8,MPa
